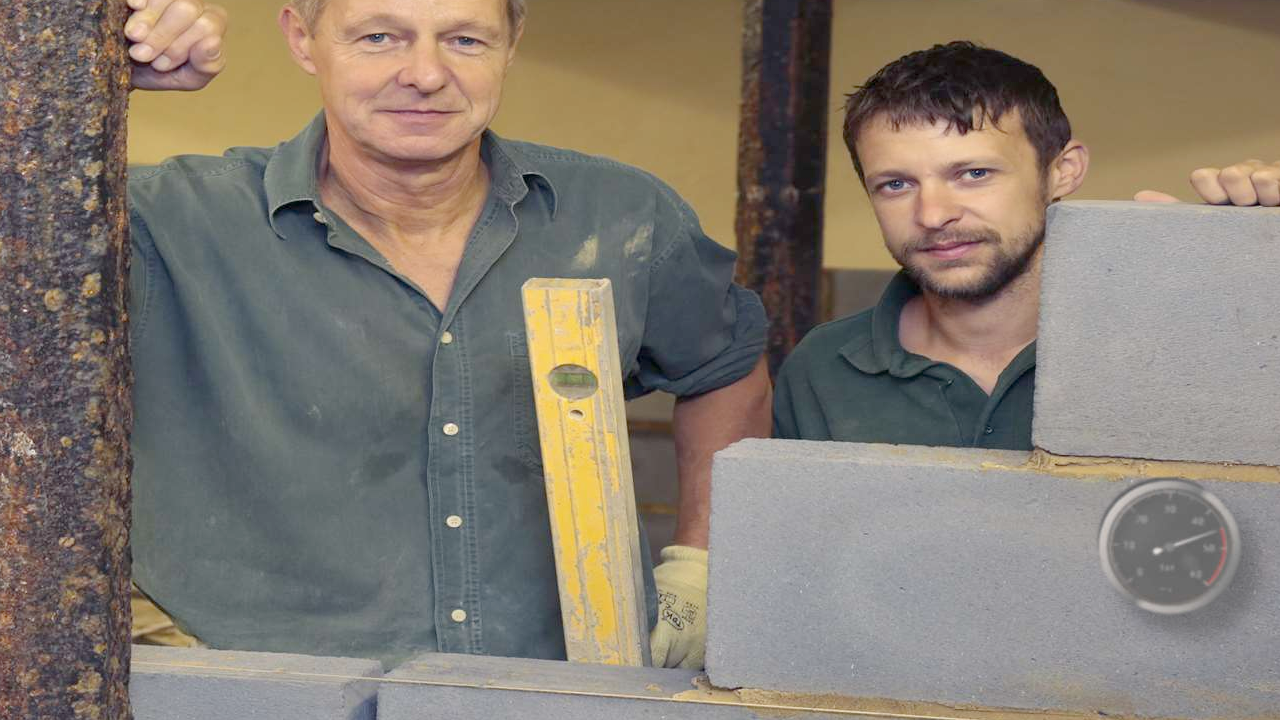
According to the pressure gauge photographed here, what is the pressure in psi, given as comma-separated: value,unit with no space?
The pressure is 45,psi
